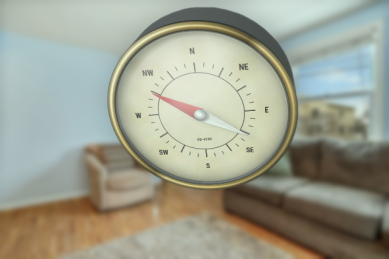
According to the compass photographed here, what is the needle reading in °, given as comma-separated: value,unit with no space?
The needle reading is 300,°
